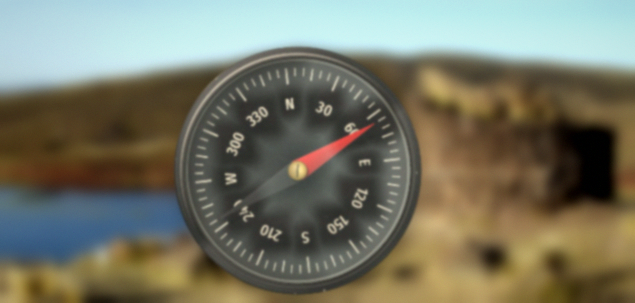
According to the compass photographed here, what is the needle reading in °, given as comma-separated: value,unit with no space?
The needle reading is 65,°
